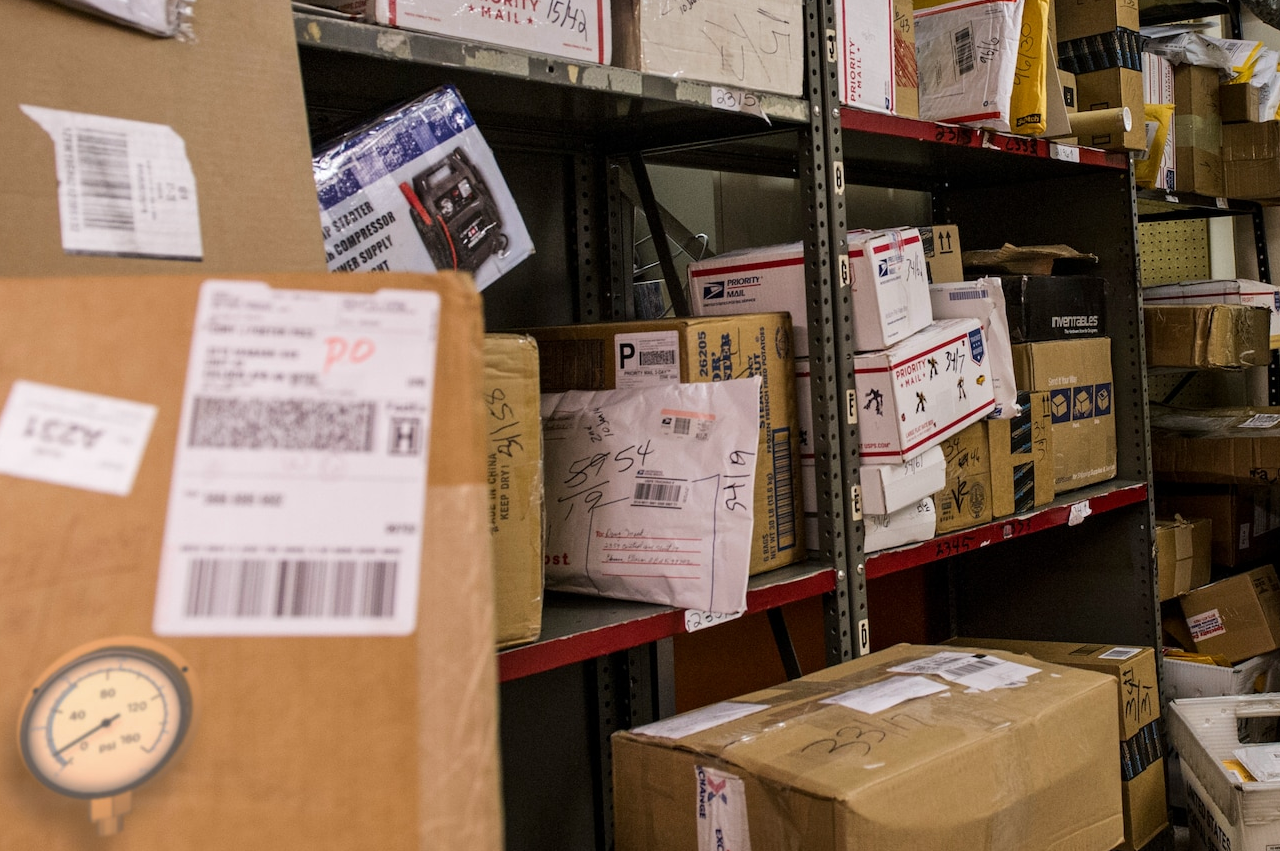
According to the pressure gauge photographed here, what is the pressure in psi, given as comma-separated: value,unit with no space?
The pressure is 10,psi
